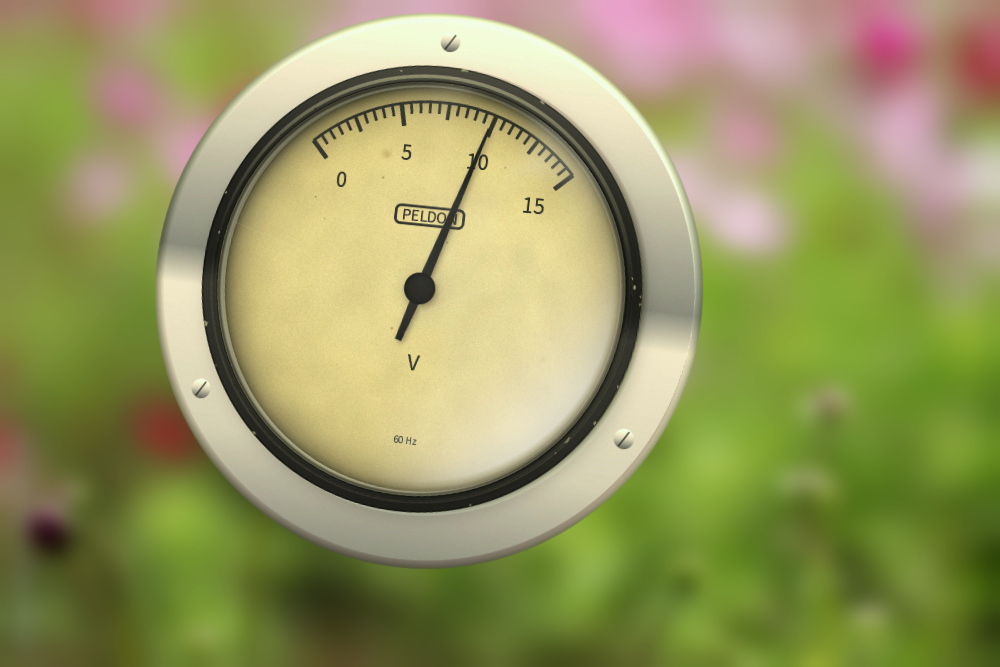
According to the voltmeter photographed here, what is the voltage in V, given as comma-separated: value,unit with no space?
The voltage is 10,V
